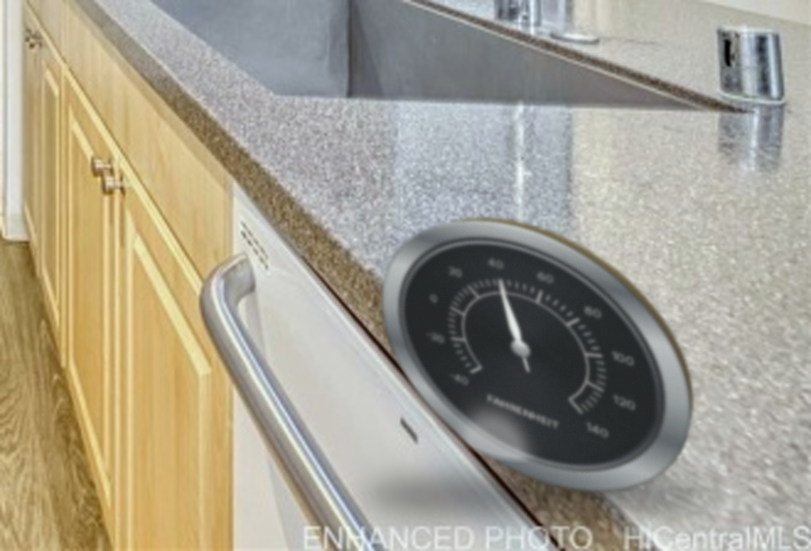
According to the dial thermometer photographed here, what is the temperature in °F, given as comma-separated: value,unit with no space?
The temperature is 40,°F
